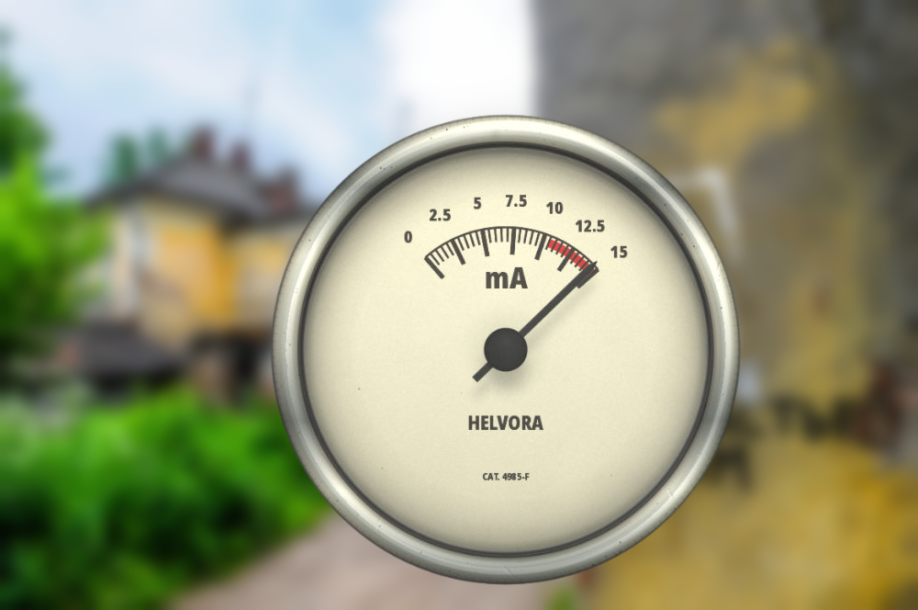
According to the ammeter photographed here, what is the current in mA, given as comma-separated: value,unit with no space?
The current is 14.5,mA
